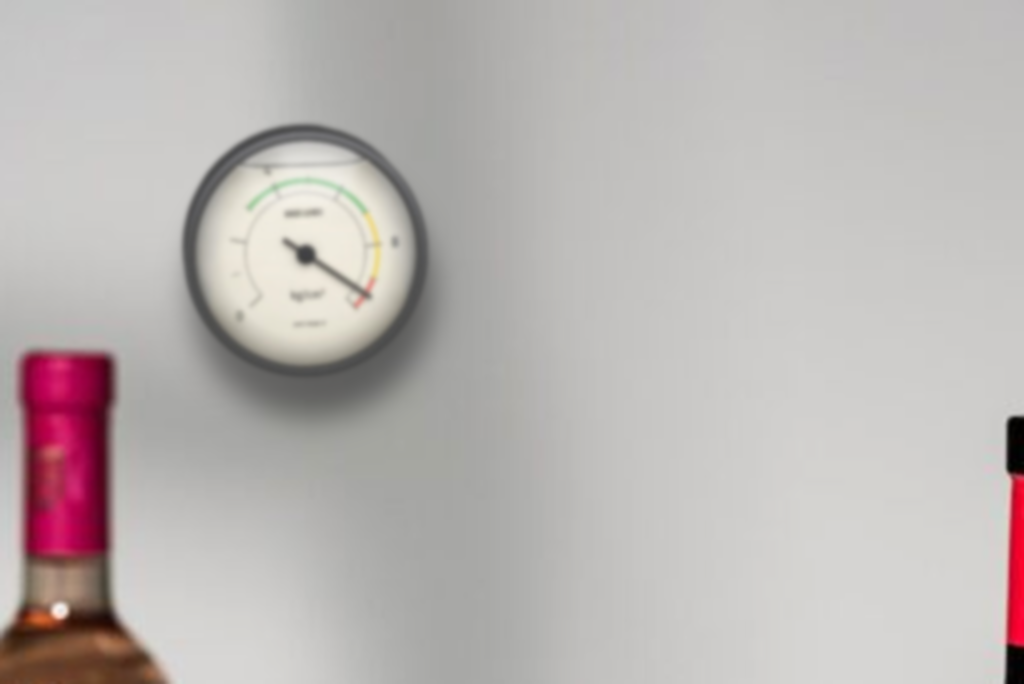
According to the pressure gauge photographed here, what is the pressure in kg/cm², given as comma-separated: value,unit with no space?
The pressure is 9.5,kg/cm²
